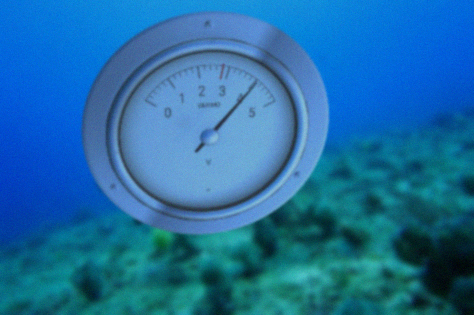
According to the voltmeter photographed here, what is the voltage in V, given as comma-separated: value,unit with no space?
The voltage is 4,V
